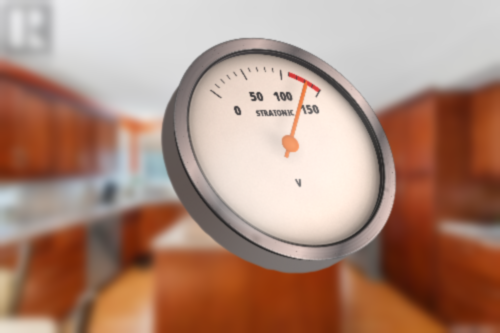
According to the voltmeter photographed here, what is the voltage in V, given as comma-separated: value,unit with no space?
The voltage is 130,V
